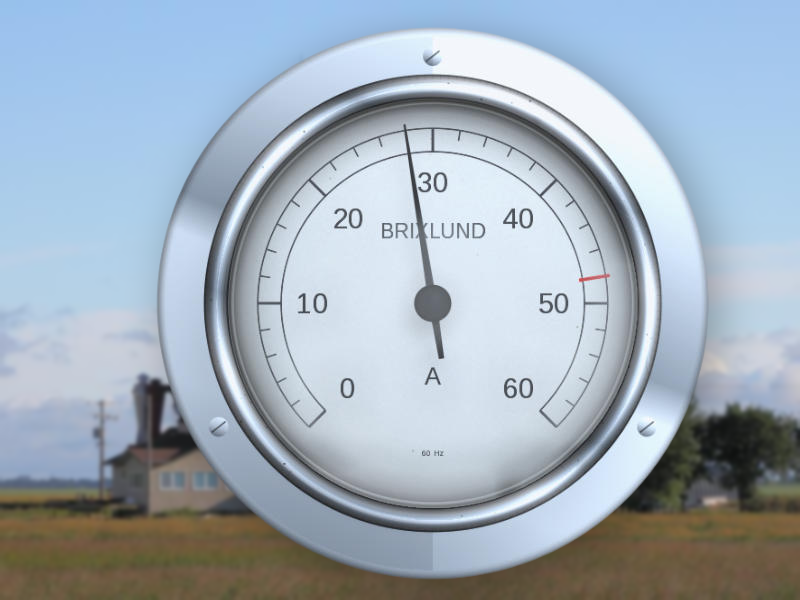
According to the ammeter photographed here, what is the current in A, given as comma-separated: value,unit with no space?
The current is 28,A
